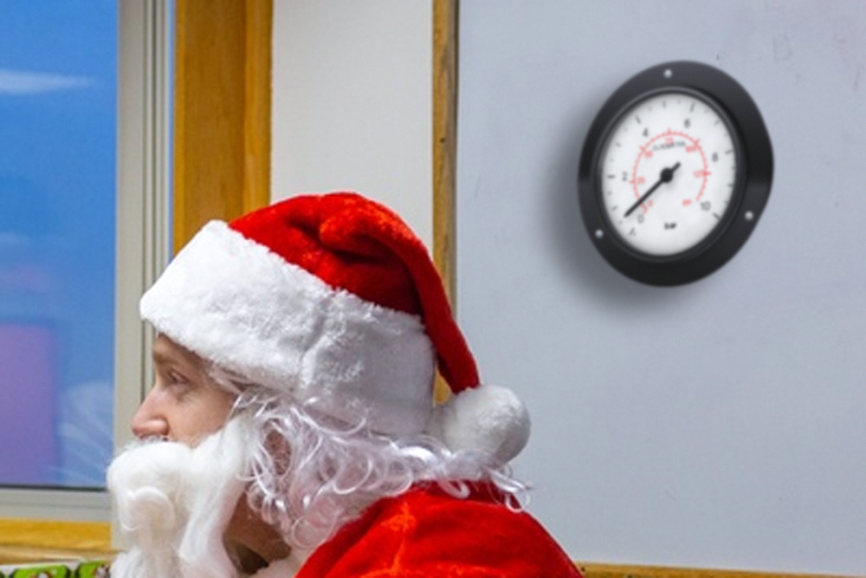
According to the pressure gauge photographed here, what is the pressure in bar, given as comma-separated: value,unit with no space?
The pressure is 0.5,bar
